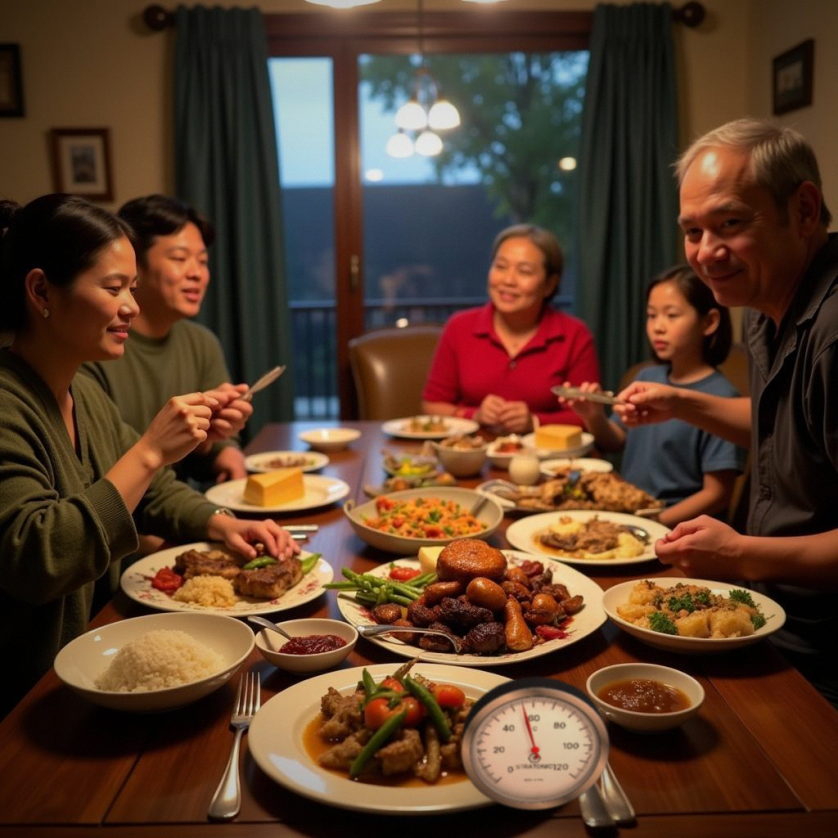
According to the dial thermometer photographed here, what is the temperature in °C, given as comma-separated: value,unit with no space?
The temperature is 55,°C
